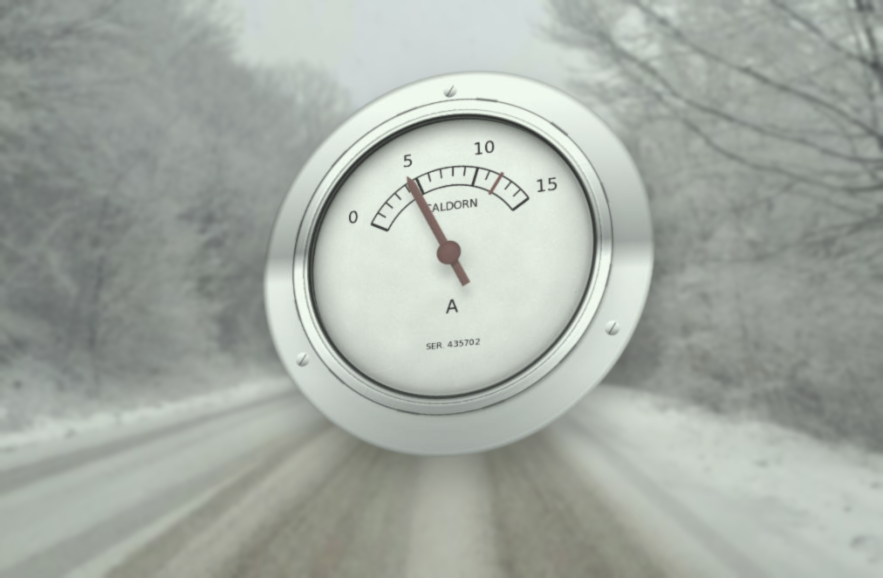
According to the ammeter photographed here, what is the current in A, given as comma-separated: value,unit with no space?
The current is 4.5,A
